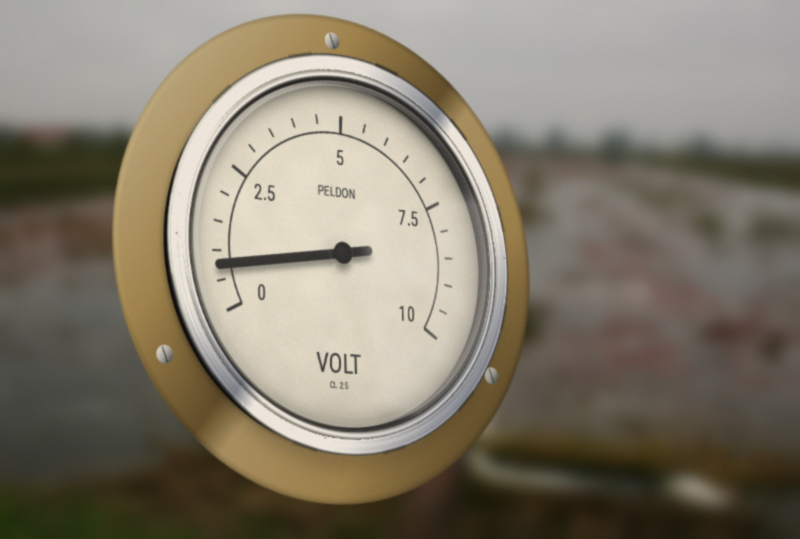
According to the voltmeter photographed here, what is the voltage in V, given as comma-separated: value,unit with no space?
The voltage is 0.75,V
